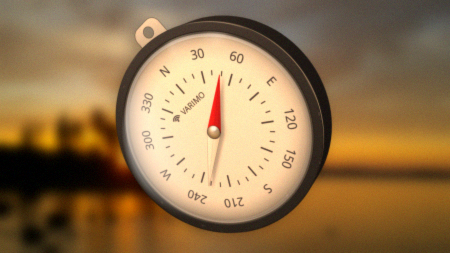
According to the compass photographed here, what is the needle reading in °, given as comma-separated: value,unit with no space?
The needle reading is 50,°
